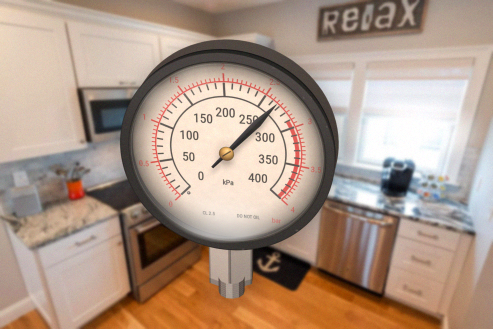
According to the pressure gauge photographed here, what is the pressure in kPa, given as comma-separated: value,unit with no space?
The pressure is 265,kPa
